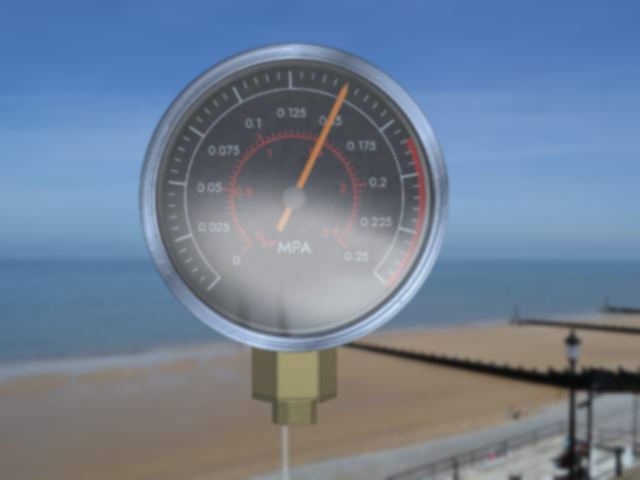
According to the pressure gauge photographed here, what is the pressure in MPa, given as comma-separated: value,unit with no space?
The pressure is 0.15,MPa
